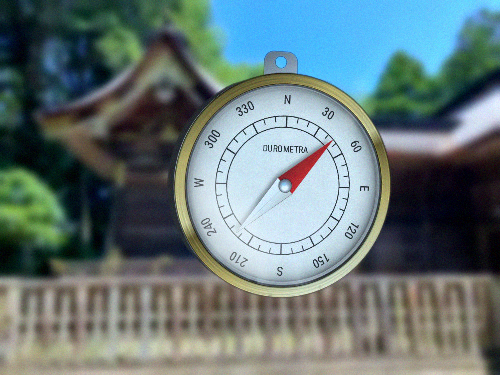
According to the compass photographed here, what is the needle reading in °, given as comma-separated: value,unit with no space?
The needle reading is 45,°
